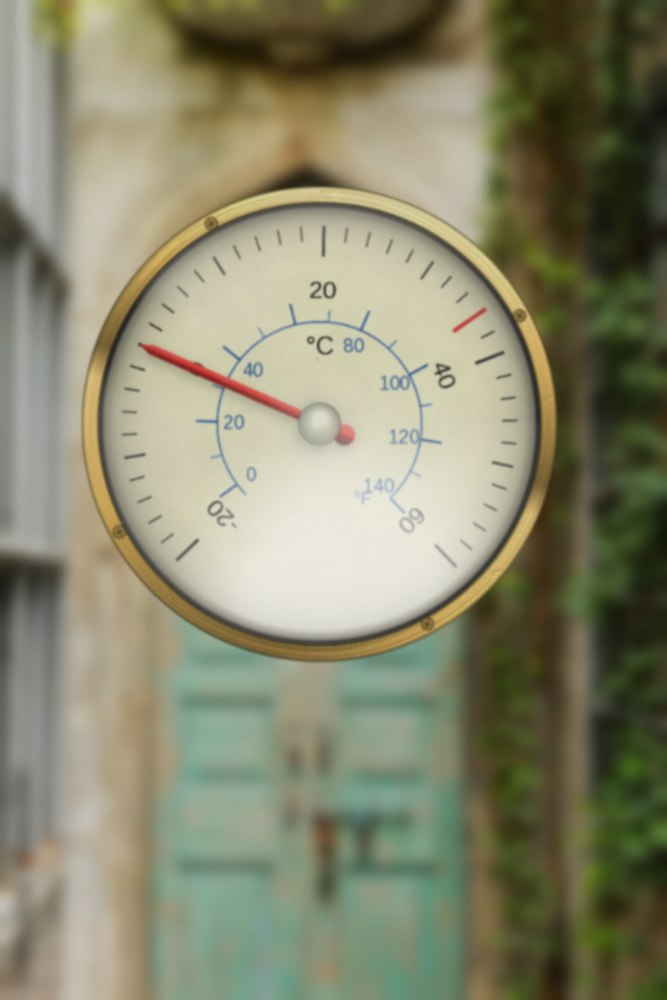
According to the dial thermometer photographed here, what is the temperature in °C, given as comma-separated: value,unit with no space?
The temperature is 0,°C
